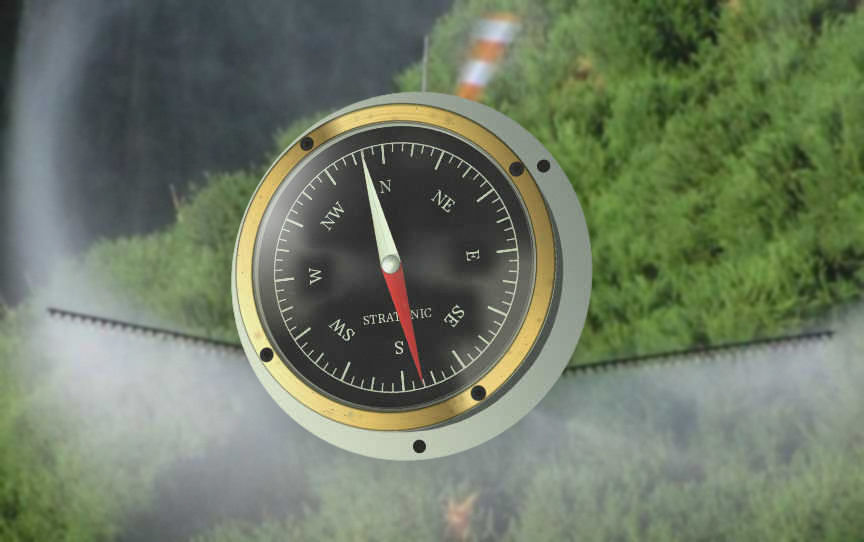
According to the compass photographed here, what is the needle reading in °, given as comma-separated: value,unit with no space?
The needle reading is 170,°
